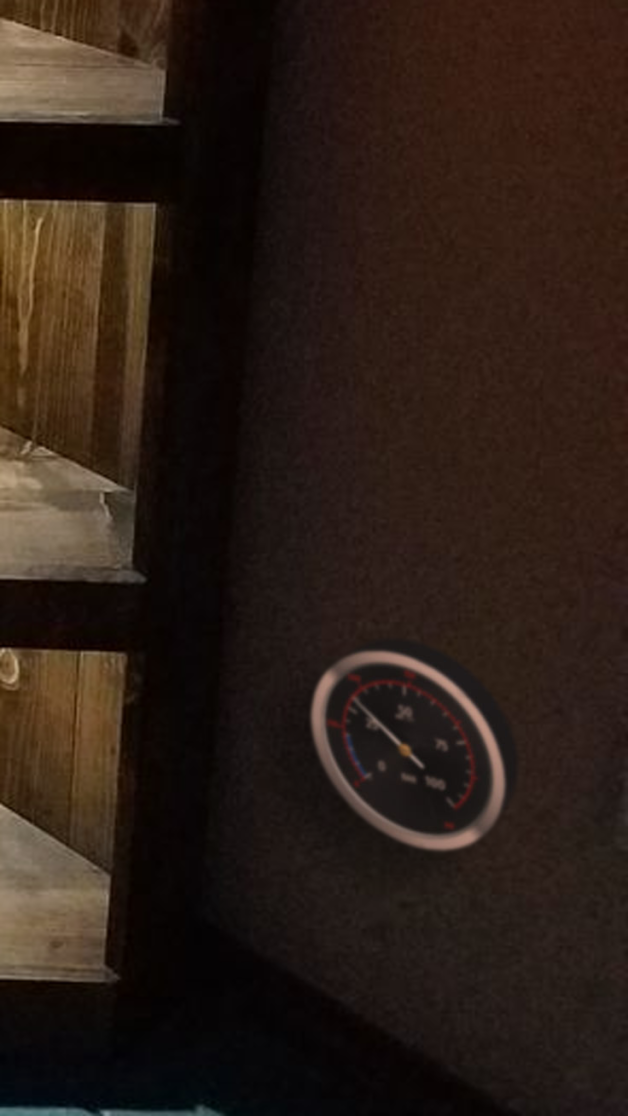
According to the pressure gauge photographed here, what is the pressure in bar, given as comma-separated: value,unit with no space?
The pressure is 30,bar
